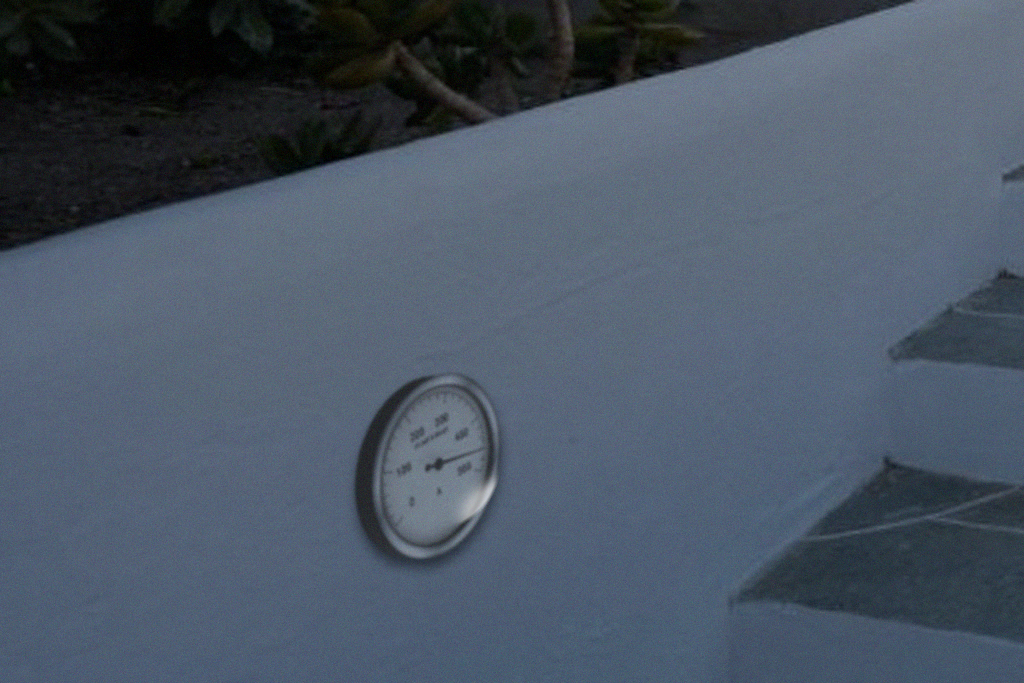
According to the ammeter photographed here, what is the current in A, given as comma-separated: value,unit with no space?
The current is 460,A
